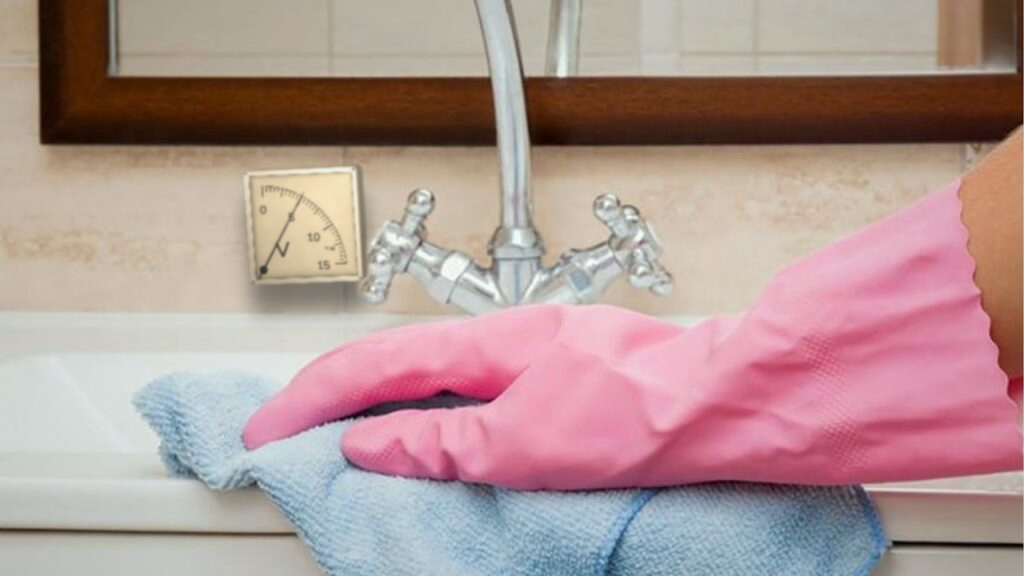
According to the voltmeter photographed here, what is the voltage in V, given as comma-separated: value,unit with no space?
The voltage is 5,V
